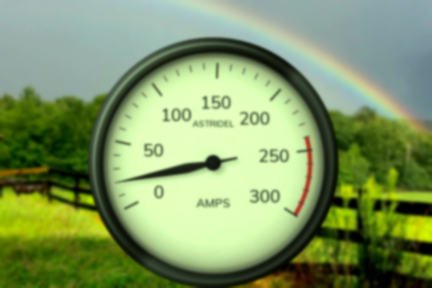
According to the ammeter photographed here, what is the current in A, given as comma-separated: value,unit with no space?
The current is 20,A
